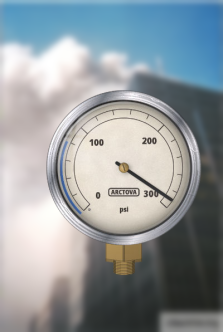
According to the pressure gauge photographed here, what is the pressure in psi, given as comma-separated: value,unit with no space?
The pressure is 290,psi
